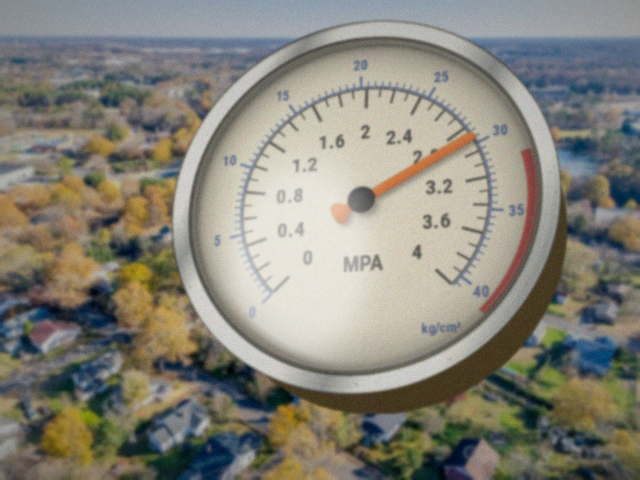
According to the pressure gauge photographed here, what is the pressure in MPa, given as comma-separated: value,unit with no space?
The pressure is 2.9,MPa
